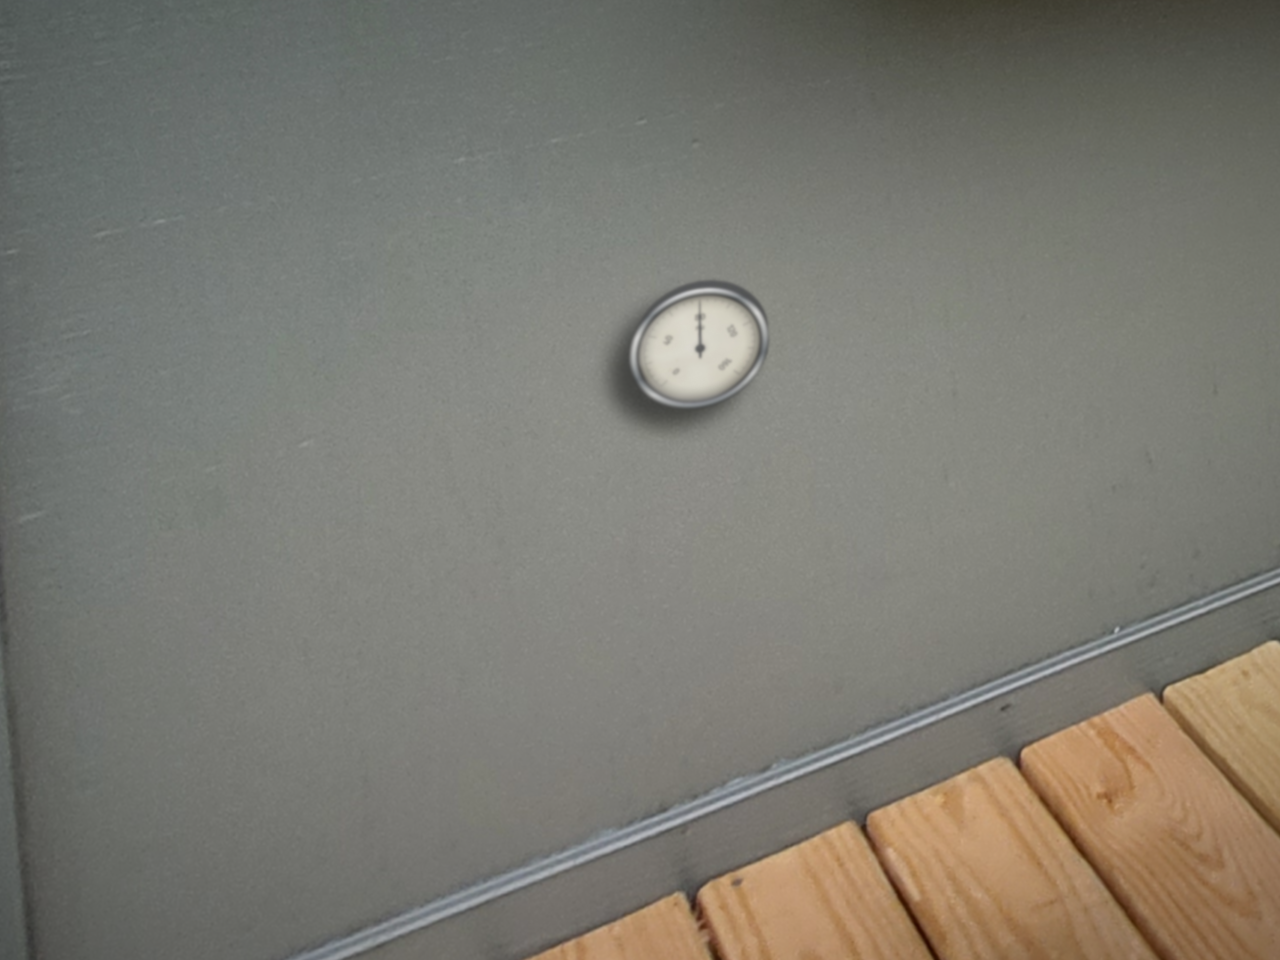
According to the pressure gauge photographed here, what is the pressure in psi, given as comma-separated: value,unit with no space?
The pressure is 80,psi
